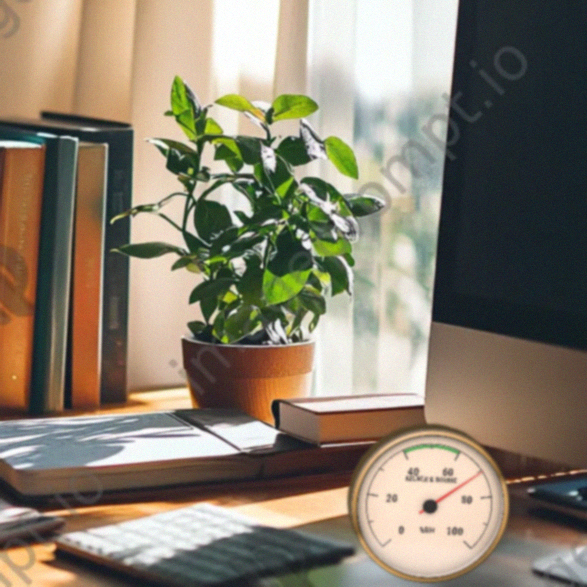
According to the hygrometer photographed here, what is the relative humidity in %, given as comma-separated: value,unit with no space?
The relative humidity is 70,%
